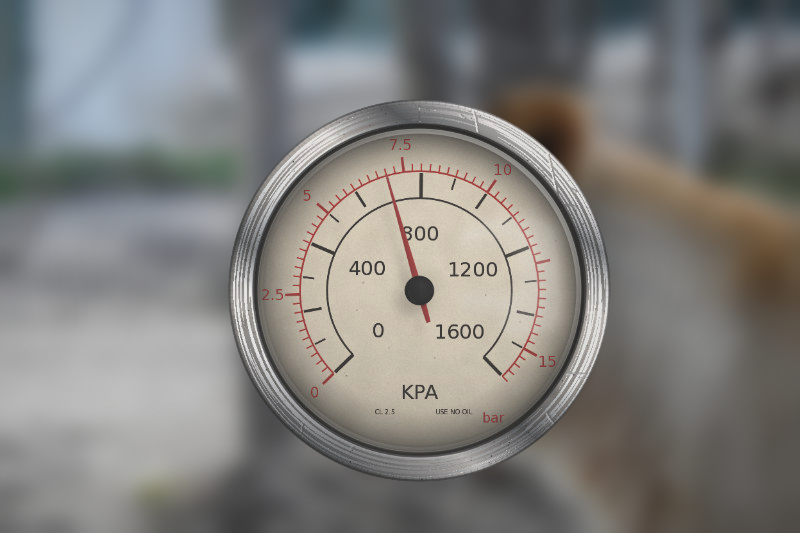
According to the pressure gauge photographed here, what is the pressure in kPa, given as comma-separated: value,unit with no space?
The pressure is 700,kPa
